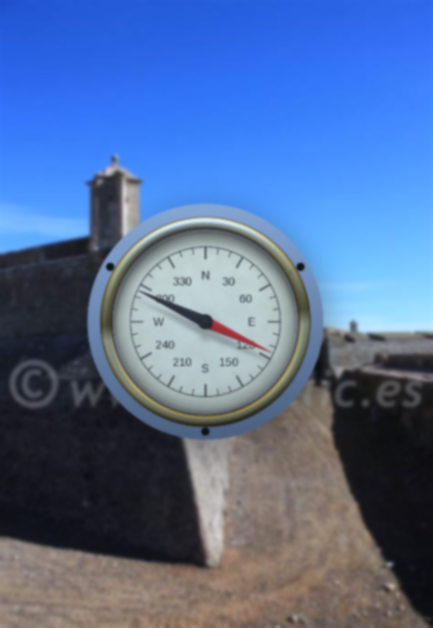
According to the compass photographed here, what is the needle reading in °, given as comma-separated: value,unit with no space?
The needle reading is 115,°
